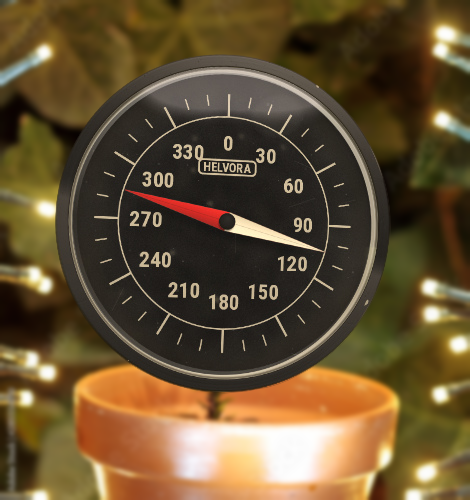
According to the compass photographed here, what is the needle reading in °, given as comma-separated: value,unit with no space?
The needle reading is 285,°
